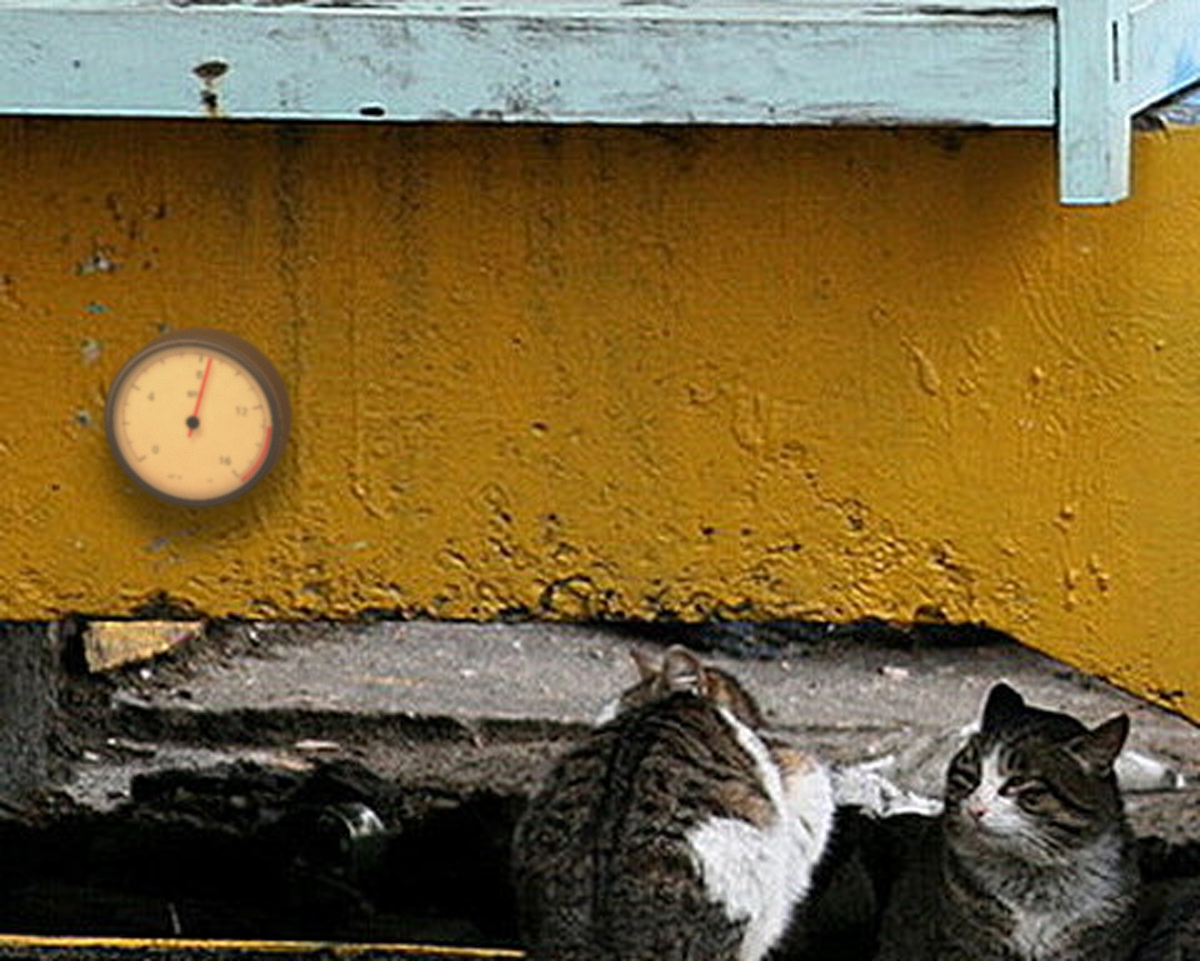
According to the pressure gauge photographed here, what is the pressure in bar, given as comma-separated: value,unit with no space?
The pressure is 8.5,bar
